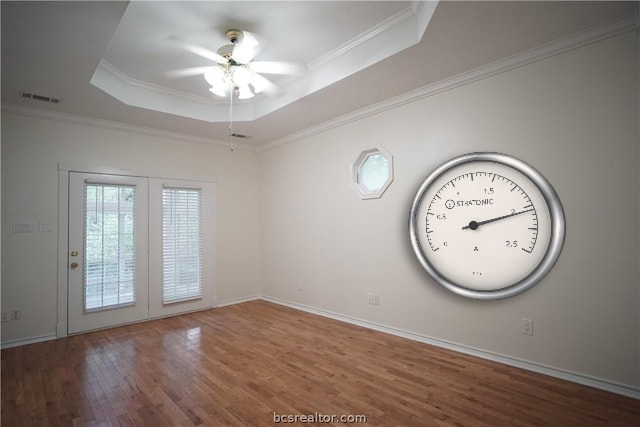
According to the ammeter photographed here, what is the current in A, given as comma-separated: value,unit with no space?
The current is 2.05,A
